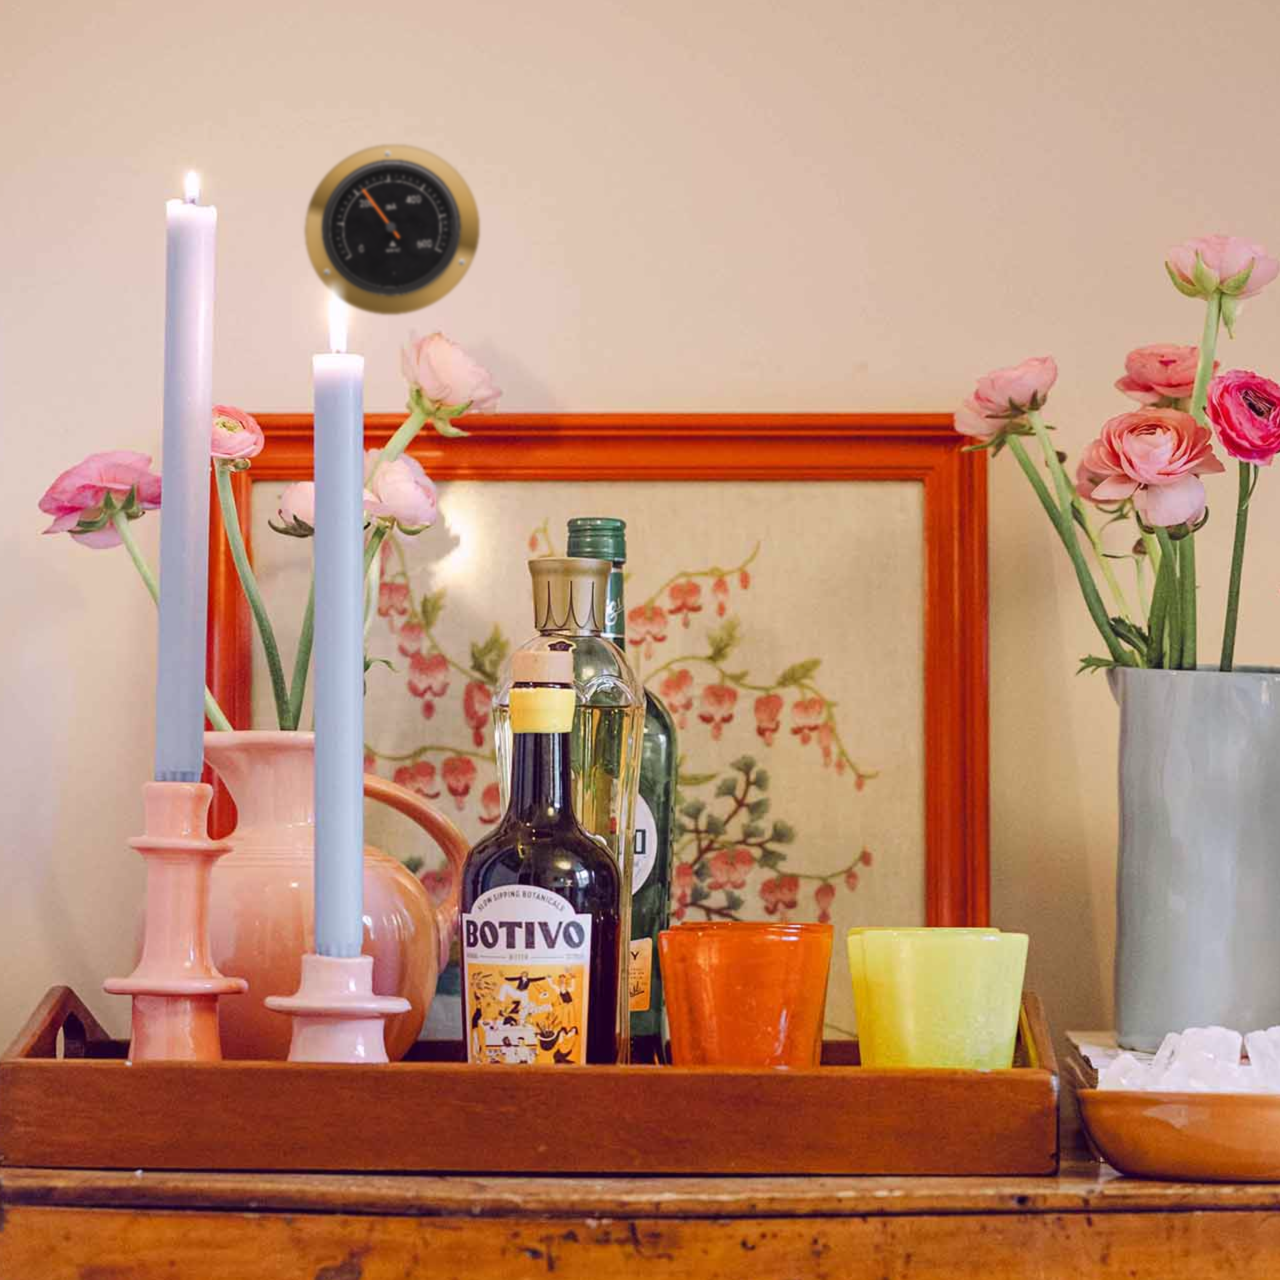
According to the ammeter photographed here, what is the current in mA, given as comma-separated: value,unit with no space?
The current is 220,mA
